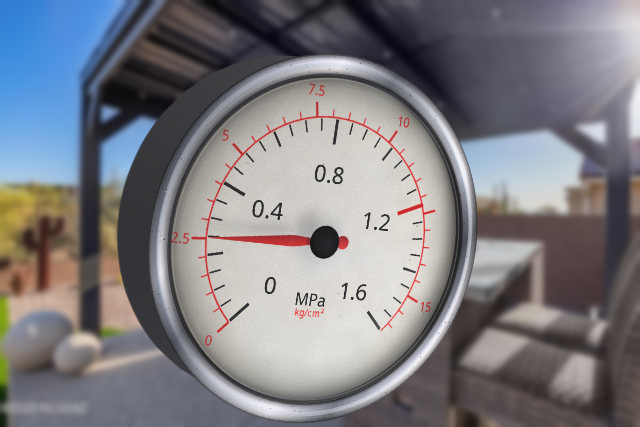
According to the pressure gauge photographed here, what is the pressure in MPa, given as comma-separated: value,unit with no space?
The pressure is 0.25,MPa
